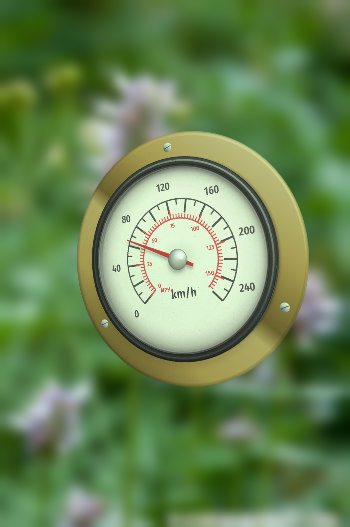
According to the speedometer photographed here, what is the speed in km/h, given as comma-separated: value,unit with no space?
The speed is 65,km/h
